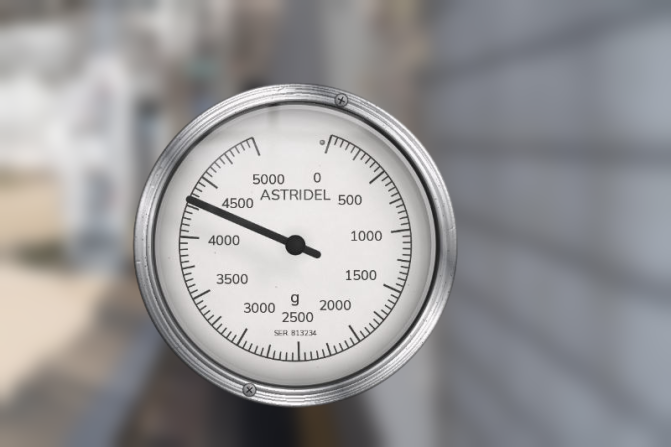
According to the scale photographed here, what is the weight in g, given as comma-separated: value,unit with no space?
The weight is 4300,g
